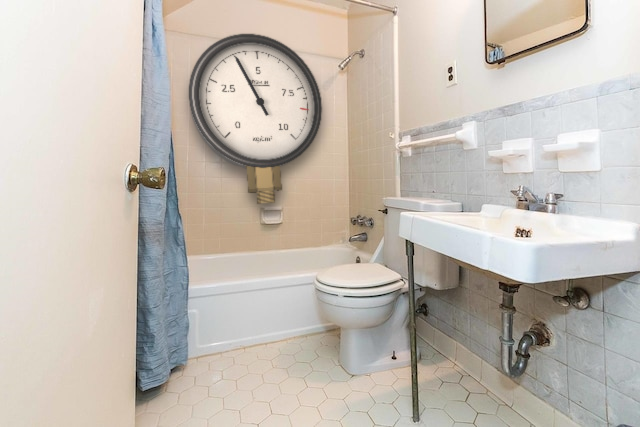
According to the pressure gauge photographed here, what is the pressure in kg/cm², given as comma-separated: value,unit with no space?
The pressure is 4,kg/cm²
